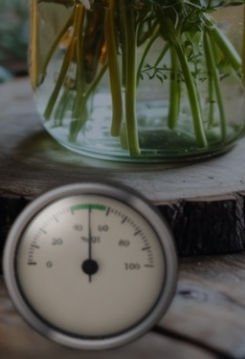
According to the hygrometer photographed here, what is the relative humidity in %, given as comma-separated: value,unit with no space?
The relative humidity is 50,%
